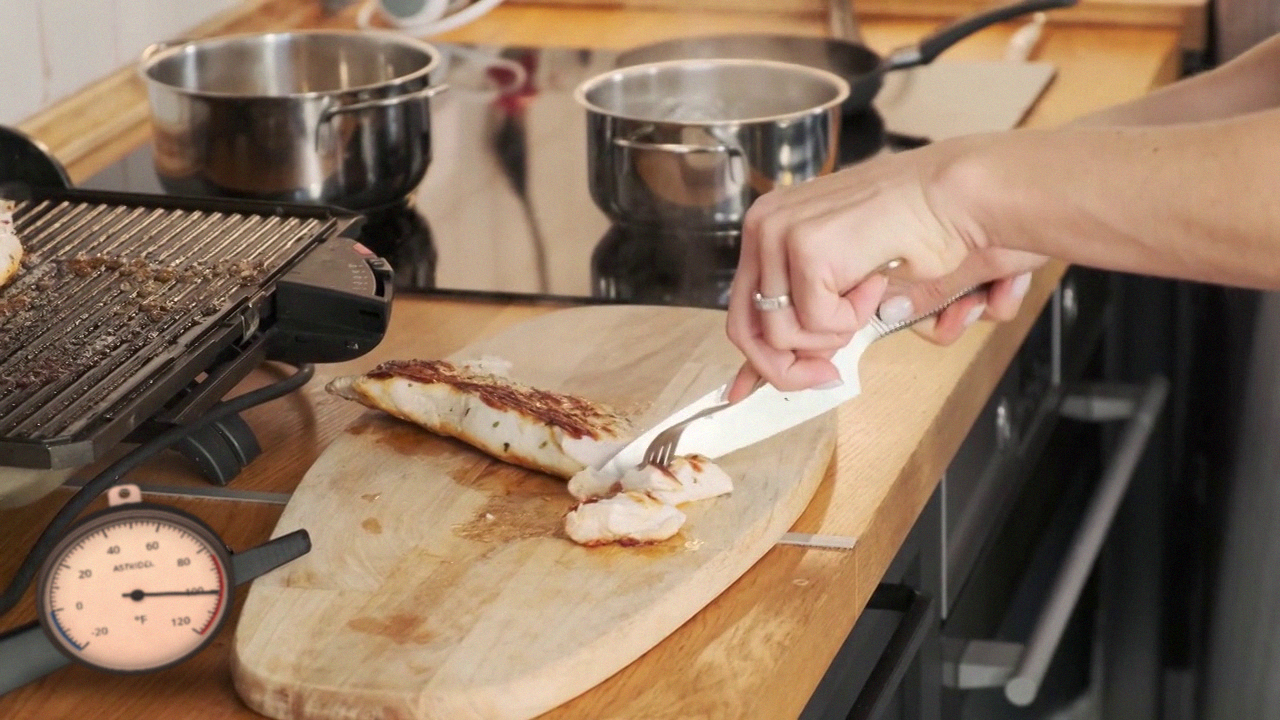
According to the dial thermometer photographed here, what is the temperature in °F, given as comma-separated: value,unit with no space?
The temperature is 100,°F
